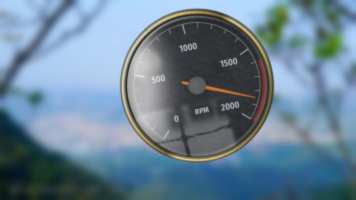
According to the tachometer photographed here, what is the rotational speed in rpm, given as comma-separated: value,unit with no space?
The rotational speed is 1850,rpm
